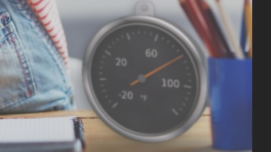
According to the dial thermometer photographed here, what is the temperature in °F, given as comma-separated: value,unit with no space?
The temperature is 80,°F
